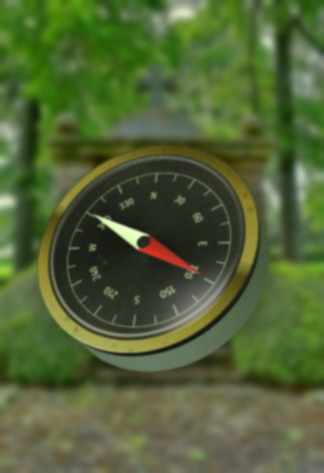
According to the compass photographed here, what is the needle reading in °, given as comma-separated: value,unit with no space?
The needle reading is 120,°
